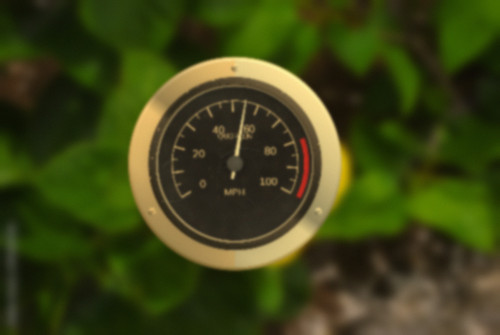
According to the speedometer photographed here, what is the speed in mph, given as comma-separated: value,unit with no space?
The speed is 55,mph
